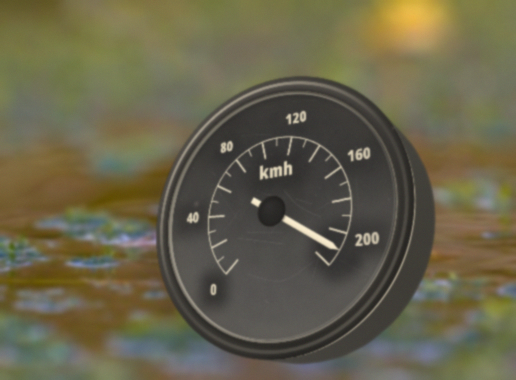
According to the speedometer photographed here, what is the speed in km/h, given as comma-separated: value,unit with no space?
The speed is 210,km/h
